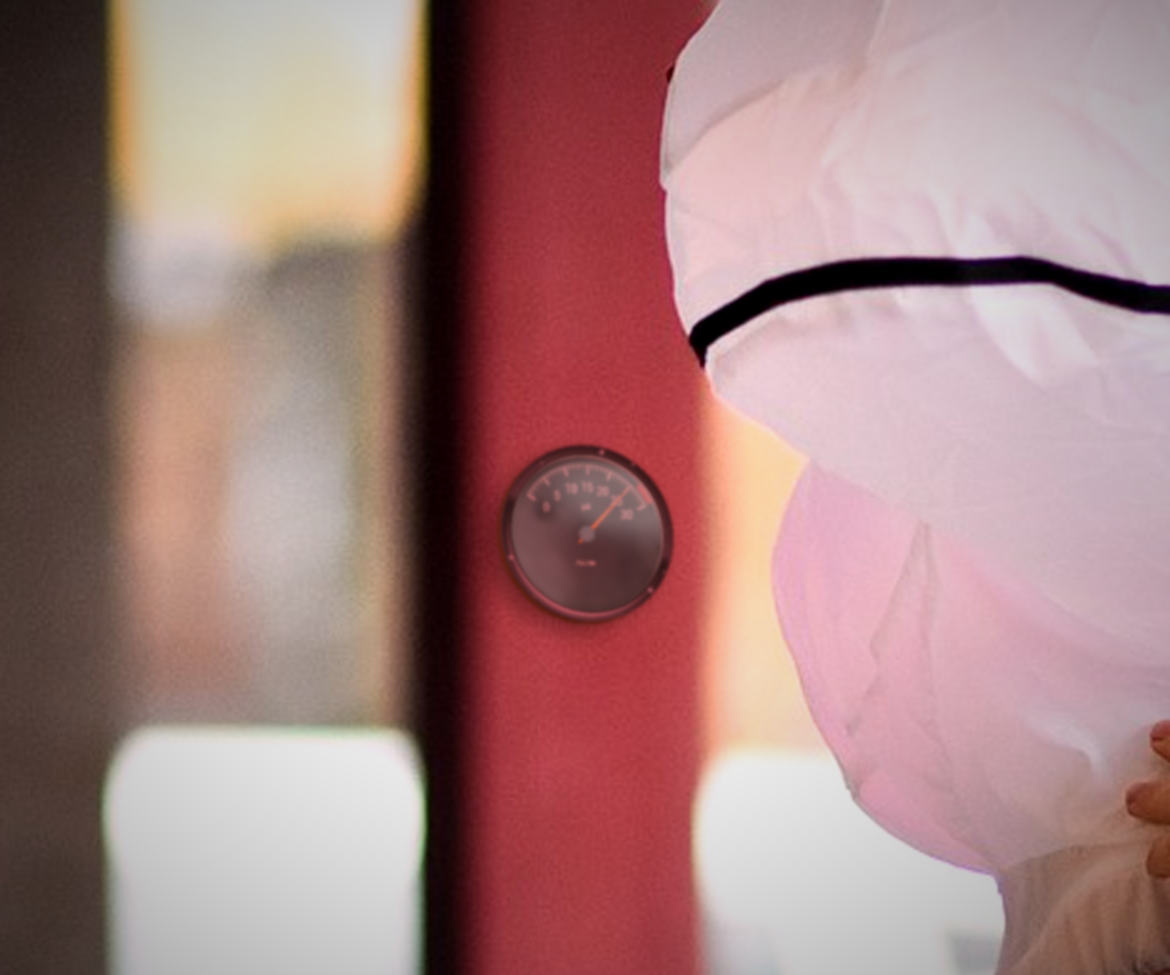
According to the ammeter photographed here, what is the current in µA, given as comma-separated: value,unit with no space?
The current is 25,µA
